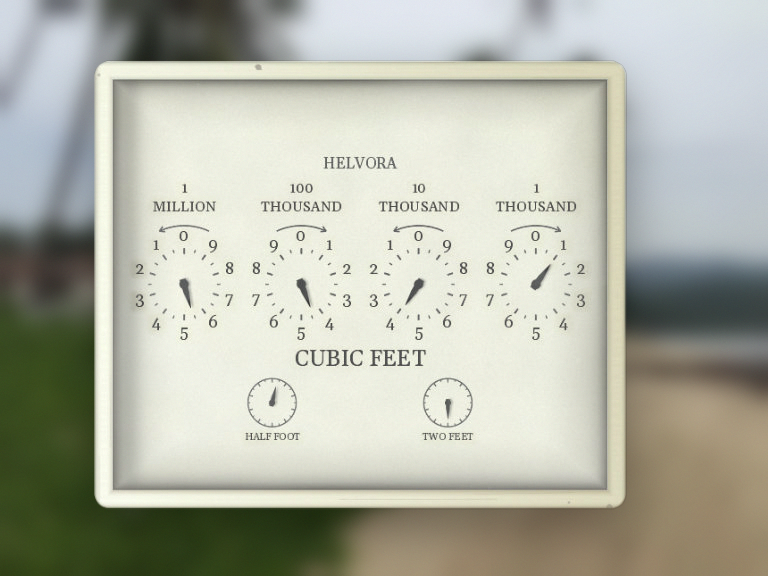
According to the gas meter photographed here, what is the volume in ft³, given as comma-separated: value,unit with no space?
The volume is 544100,ft³
